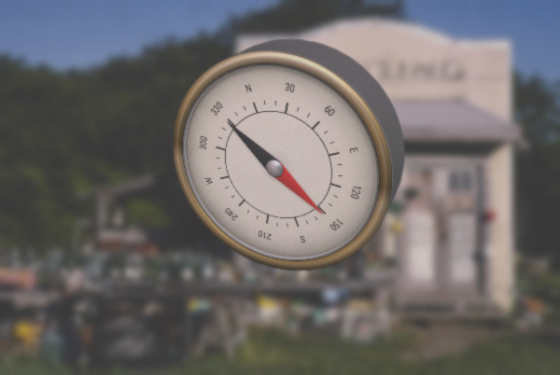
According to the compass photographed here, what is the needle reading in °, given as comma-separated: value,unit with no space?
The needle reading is 150,°
